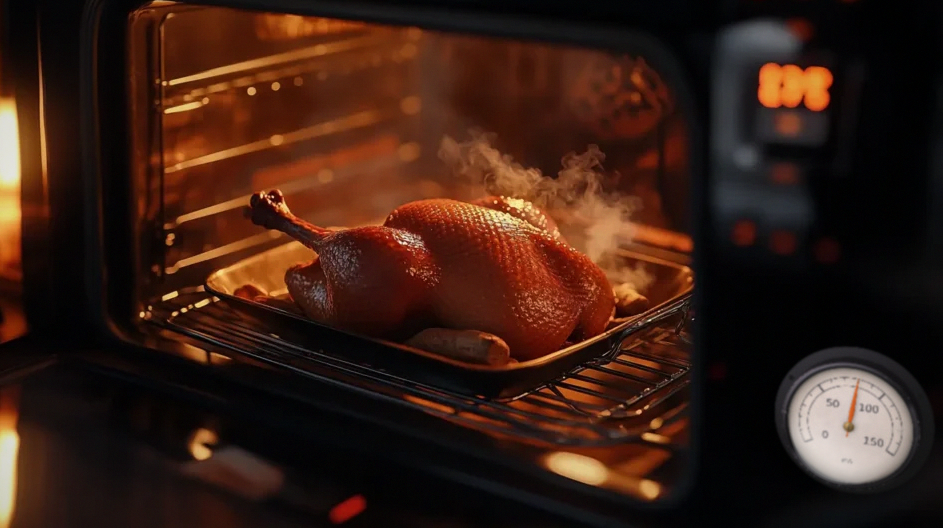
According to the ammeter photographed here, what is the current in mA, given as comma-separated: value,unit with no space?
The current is 80,mA
